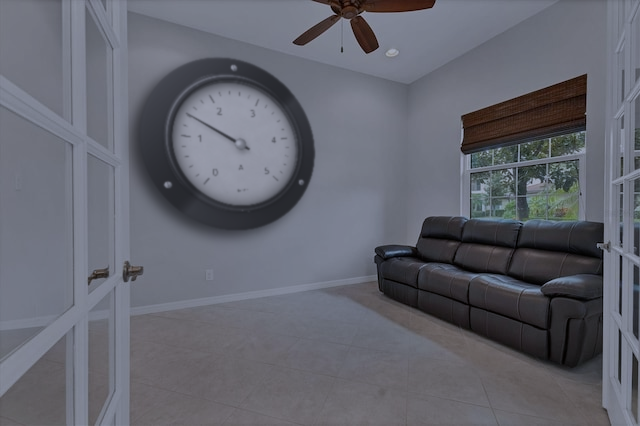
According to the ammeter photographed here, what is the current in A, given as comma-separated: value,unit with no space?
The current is 1.4,A
